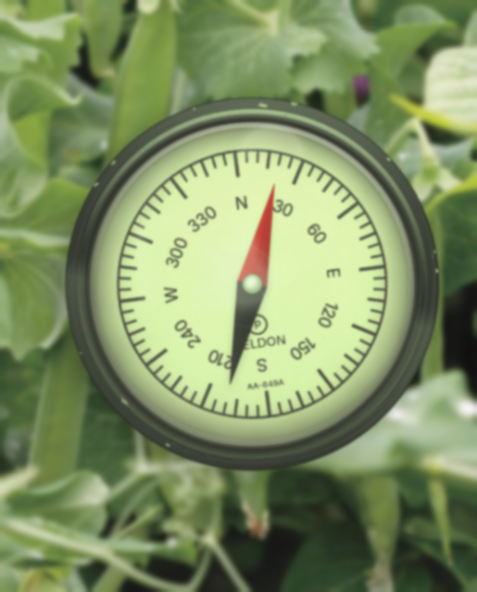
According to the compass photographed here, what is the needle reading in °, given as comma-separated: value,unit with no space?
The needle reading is 20,°
